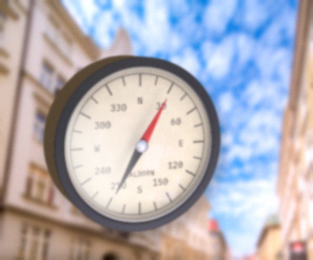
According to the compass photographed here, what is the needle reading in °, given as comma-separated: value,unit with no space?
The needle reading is 30,°
